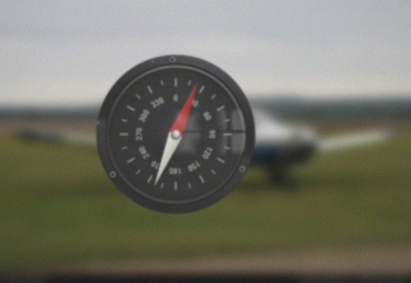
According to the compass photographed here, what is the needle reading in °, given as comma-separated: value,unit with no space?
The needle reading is 22.5,°
